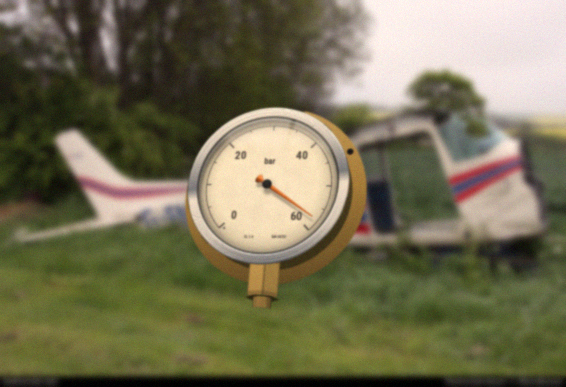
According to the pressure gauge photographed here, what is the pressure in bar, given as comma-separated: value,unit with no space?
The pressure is 57.5,bar
